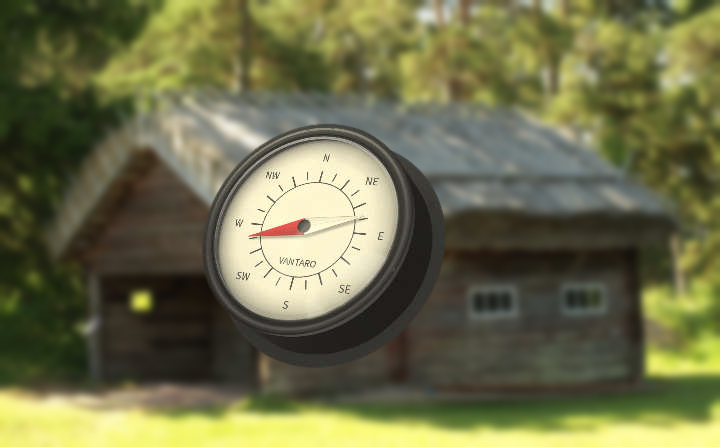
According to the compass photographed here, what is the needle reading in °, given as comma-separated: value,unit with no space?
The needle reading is 255,°
